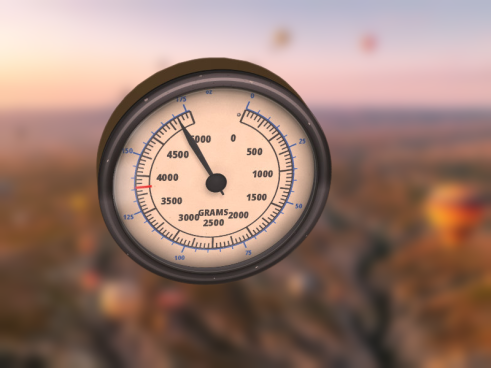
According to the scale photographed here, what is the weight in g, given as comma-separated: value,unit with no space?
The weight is 4850,g
